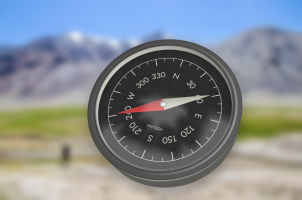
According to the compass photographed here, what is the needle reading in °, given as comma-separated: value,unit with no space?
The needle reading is 240,°
